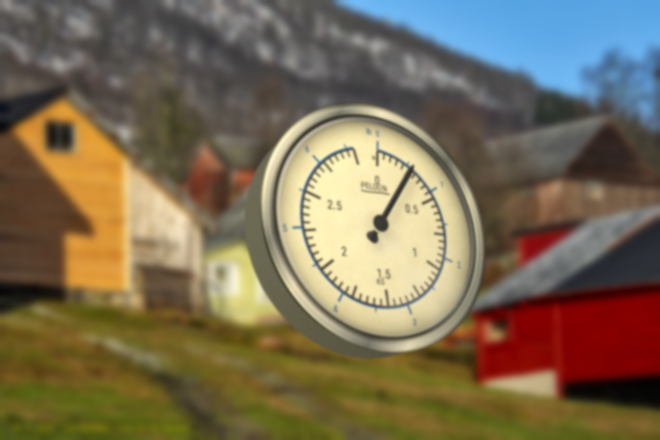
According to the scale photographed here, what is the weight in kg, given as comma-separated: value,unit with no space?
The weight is 0.25,kg
